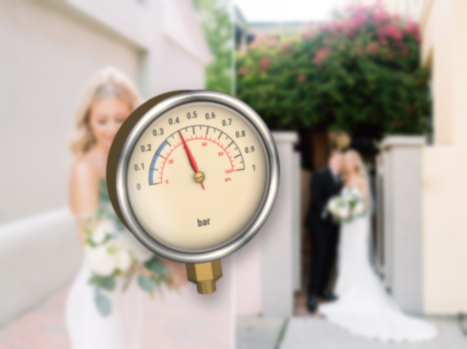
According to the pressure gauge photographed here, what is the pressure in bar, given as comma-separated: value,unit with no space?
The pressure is 0.4,bar
